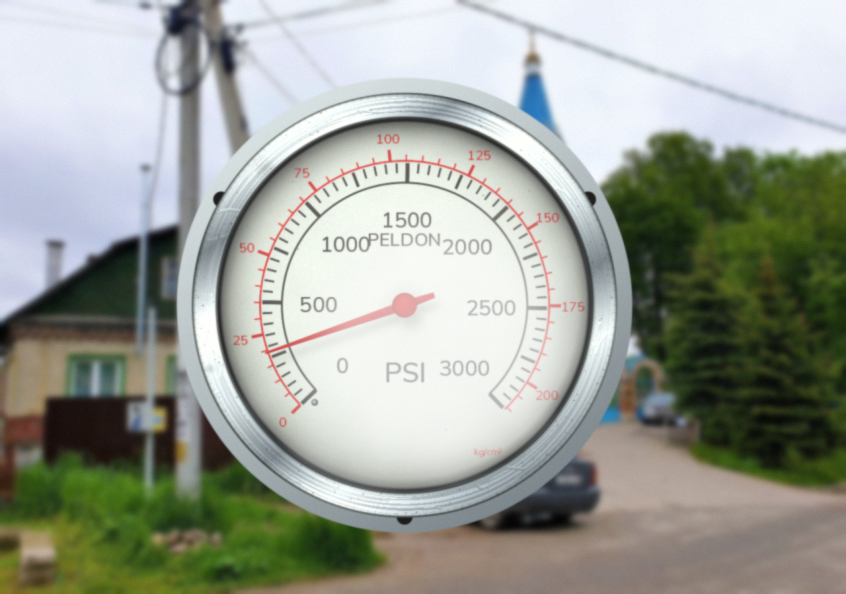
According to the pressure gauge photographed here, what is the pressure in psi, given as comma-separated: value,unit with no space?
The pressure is 275,psi
